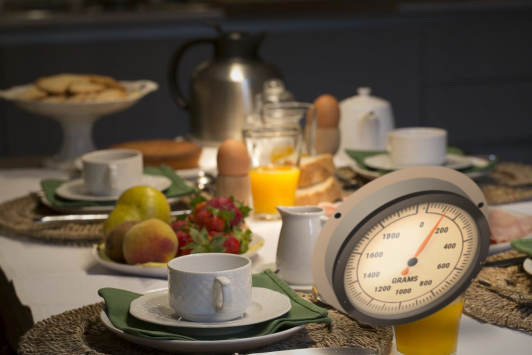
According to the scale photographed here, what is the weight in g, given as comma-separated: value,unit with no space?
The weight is 100,g
